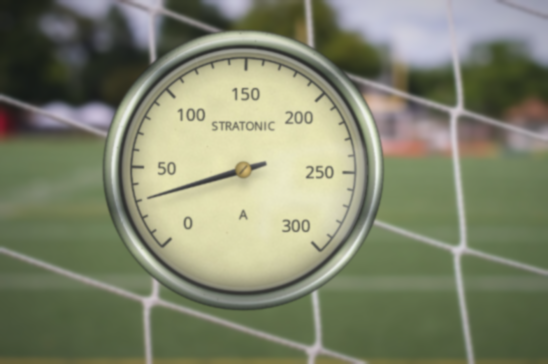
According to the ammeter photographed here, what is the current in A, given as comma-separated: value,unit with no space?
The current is 30,A
